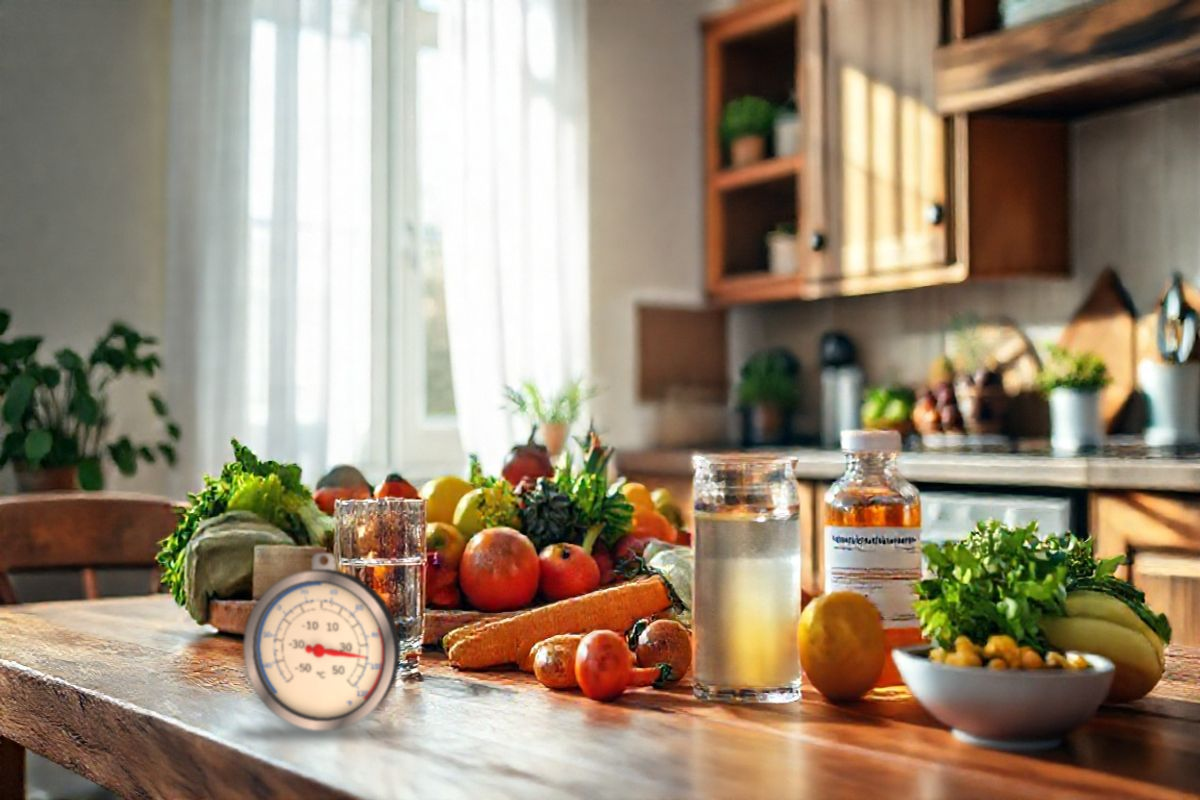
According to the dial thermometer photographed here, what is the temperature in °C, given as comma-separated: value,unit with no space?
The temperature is 35,°C
